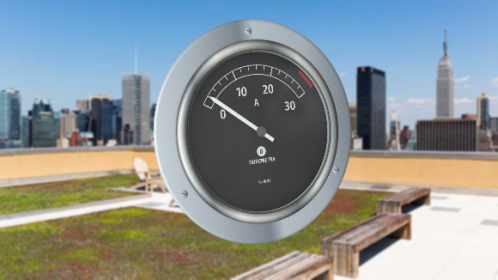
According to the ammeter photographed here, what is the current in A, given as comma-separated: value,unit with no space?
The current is 2,A
